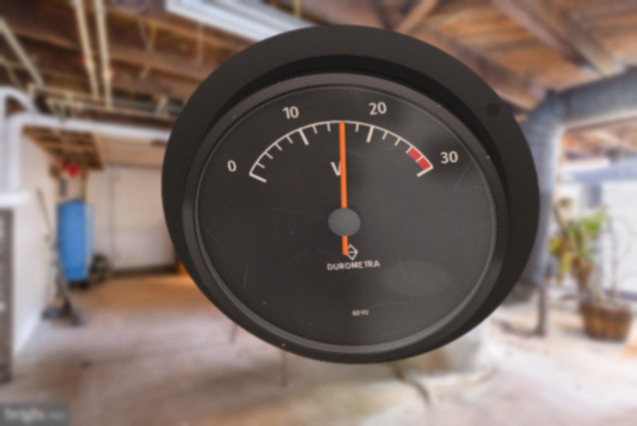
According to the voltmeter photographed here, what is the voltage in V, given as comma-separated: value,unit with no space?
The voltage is 16,V
